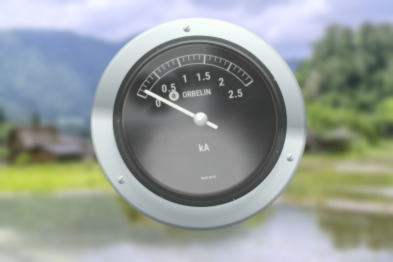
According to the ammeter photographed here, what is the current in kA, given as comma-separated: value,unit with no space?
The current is 0.1,kA
